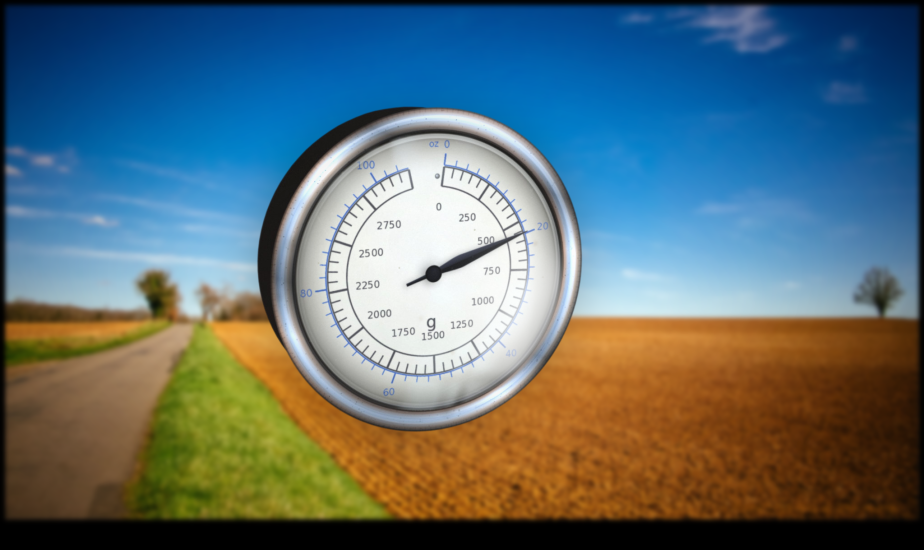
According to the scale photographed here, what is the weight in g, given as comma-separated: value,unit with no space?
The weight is 550,g
